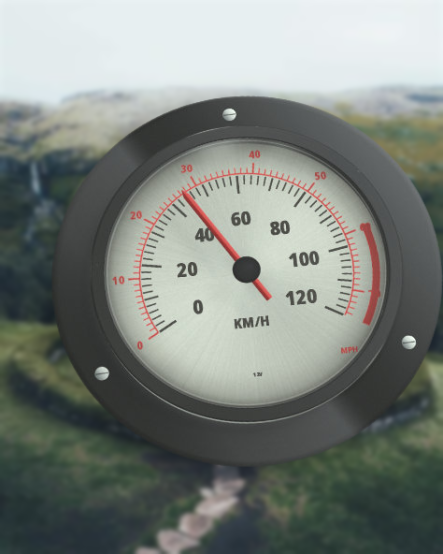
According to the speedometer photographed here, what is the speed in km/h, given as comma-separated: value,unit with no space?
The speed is 44,km/h
